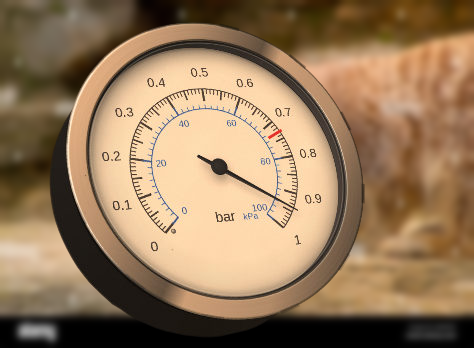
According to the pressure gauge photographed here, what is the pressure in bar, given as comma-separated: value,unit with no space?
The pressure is 0.95,bar
